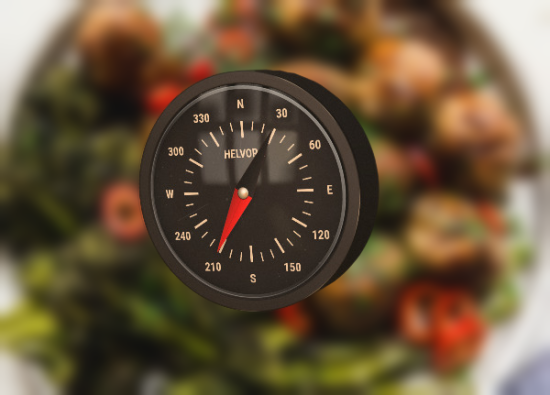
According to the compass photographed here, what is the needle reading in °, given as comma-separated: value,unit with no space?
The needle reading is 210,°
